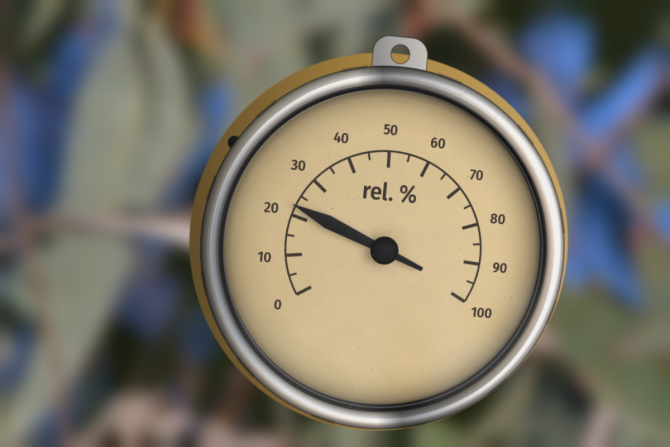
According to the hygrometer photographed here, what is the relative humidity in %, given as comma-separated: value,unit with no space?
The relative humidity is 22.5,%
